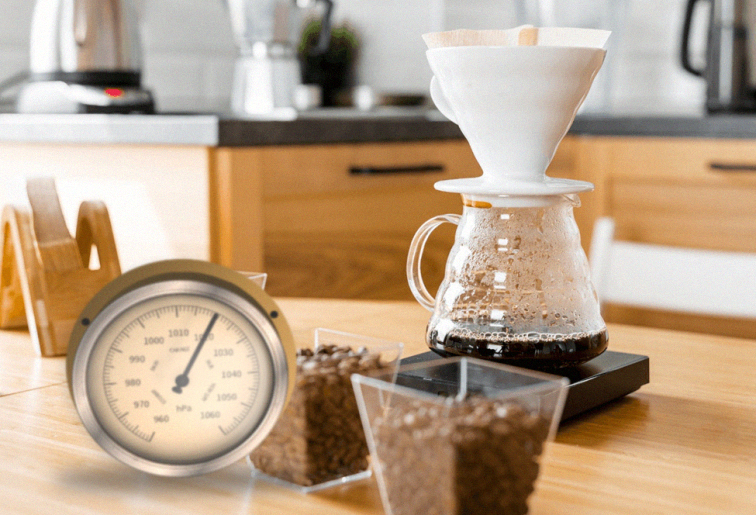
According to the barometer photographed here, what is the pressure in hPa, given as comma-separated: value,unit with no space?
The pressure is 1020,hPa
